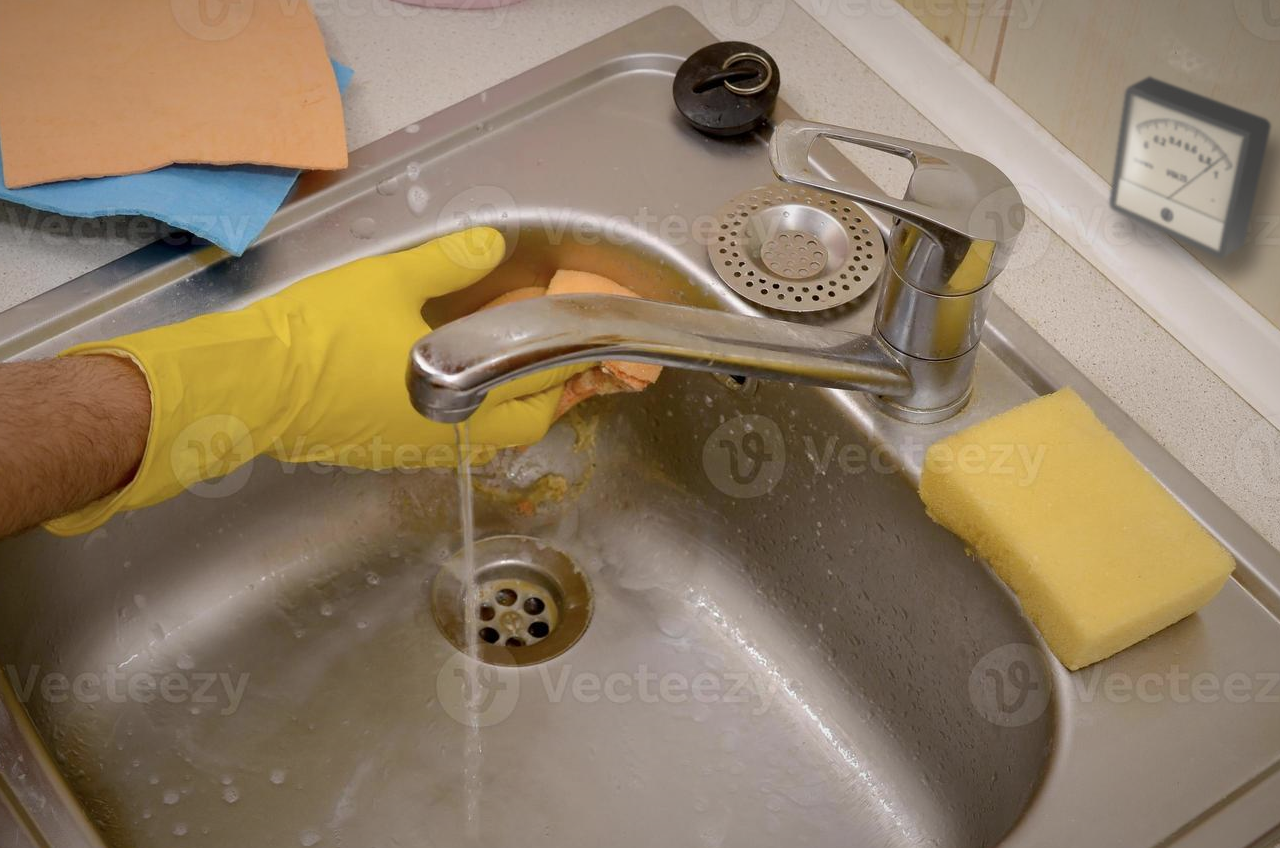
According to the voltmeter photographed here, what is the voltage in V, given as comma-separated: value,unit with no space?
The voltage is 0.9,V
